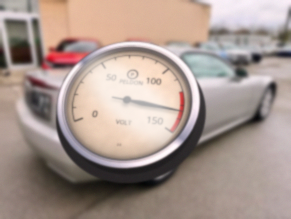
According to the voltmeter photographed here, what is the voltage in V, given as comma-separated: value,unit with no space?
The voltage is 135,V
